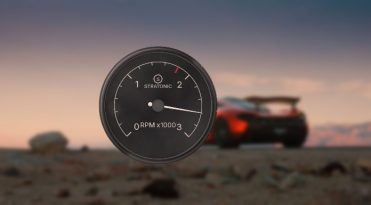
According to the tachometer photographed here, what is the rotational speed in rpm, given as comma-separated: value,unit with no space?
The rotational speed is 2600,rpm
